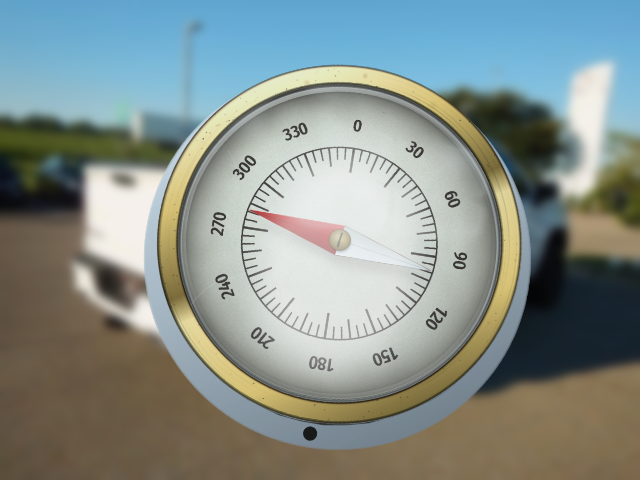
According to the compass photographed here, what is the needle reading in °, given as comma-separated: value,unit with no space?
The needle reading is 280,°
